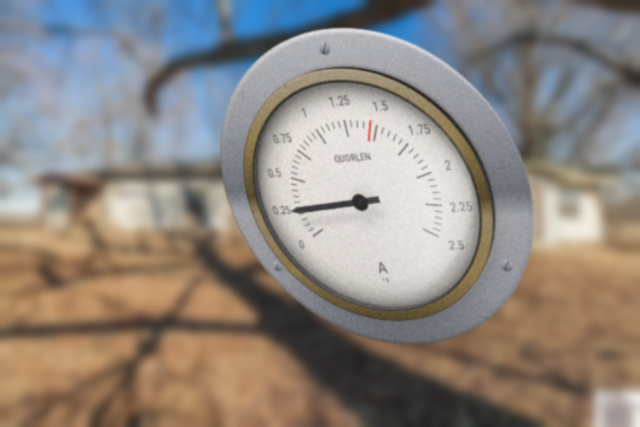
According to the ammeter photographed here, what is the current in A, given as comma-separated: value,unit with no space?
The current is 0.25,A
